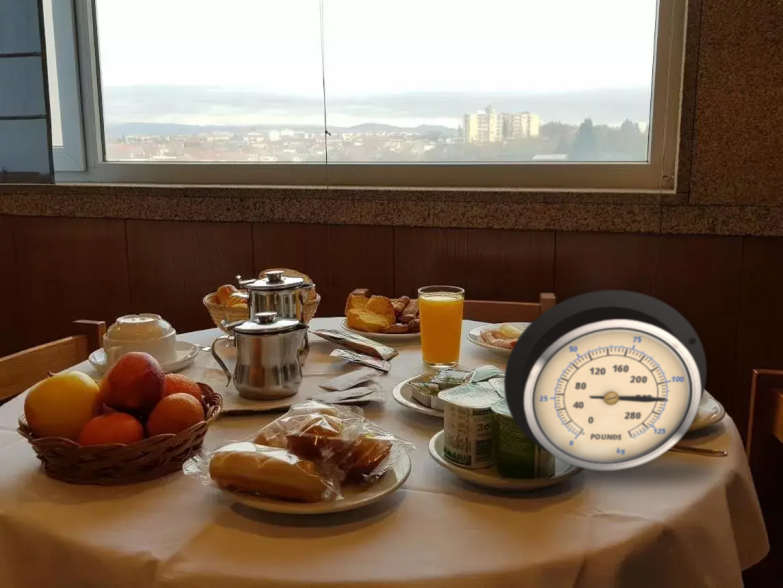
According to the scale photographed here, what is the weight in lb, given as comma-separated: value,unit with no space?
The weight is 240,lb
